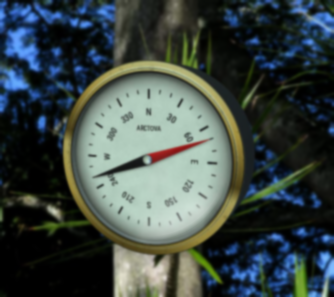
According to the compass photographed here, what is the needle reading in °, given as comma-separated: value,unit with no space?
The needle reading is 70,°
